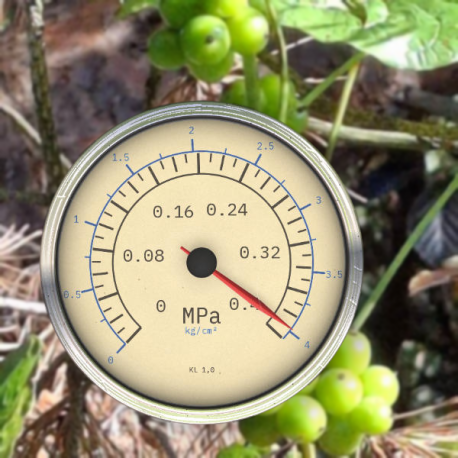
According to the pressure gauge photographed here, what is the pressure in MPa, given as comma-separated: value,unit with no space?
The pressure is 0.39,MPa
